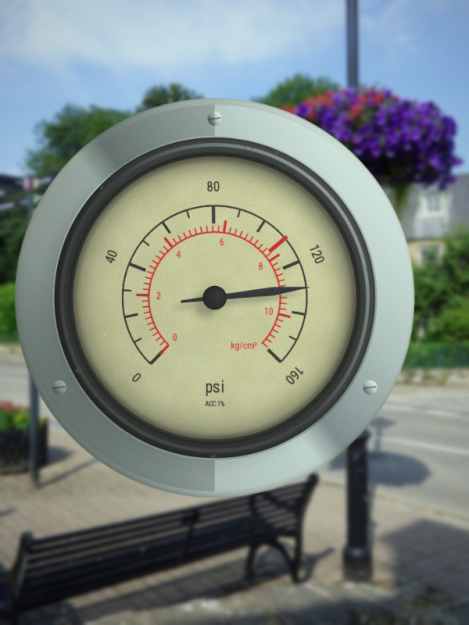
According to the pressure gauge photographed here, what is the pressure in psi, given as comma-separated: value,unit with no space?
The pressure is 130,psi
